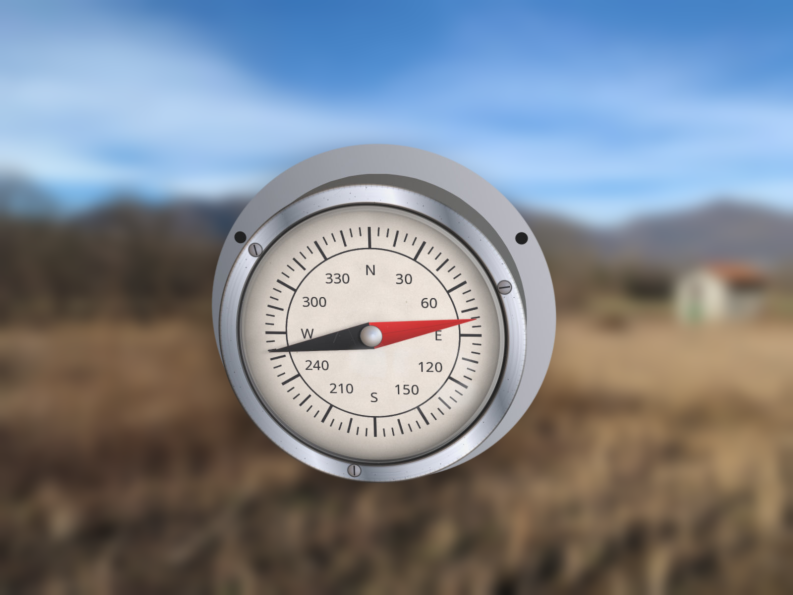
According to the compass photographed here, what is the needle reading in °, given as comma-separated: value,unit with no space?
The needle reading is 80,°
